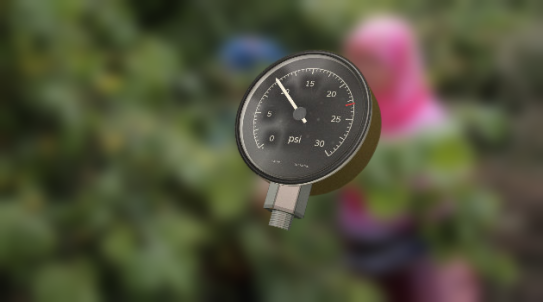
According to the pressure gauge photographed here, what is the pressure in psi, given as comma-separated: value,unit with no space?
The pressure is 10,psi
